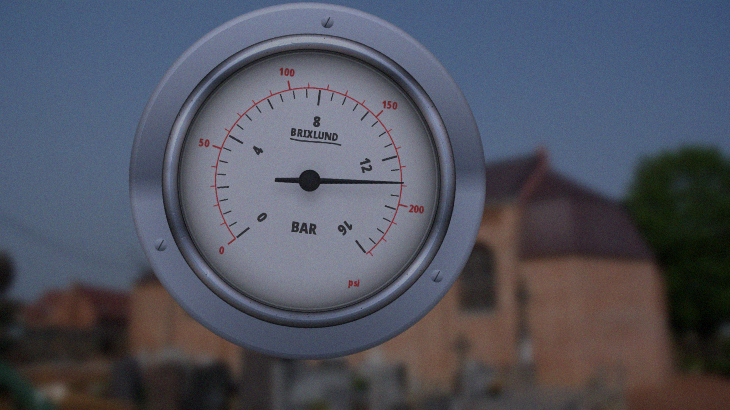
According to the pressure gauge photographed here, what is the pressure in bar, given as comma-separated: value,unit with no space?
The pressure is 13,bar
